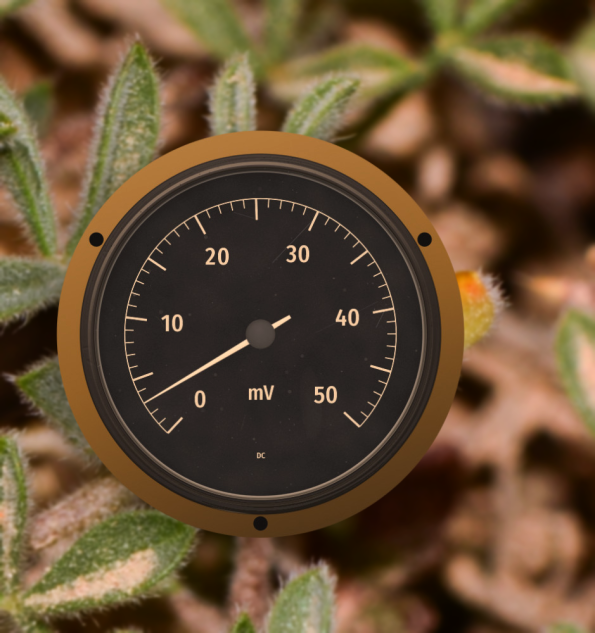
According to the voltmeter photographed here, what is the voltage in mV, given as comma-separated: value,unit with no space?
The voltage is 3,mV
